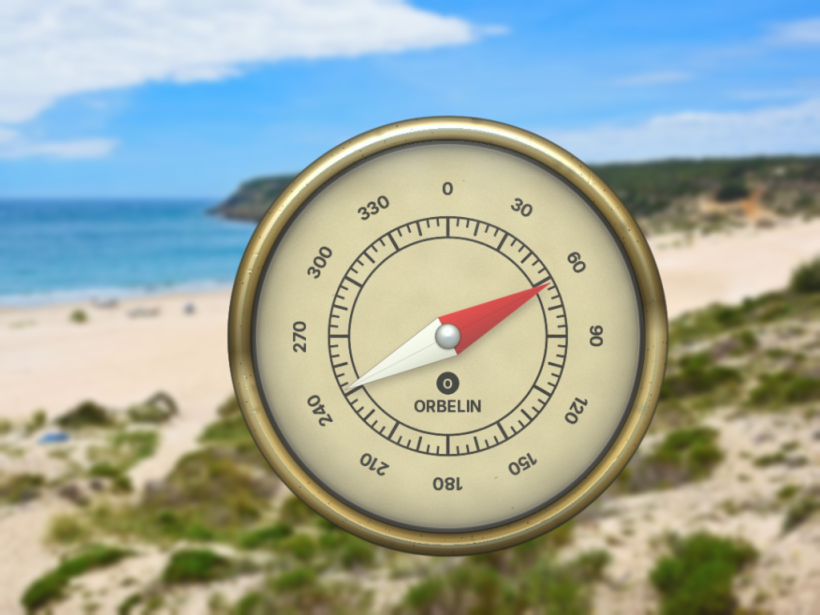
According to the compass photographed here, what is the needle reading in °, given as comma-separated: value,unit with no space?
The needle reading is 62.5,°
